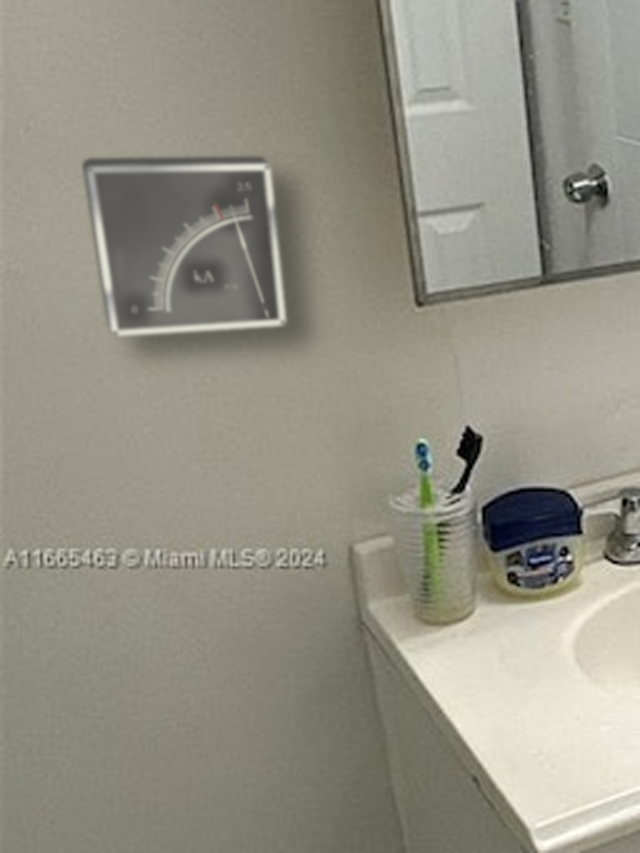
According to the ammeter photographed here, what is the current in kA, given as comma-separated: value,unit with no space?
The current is 2.25,kA
